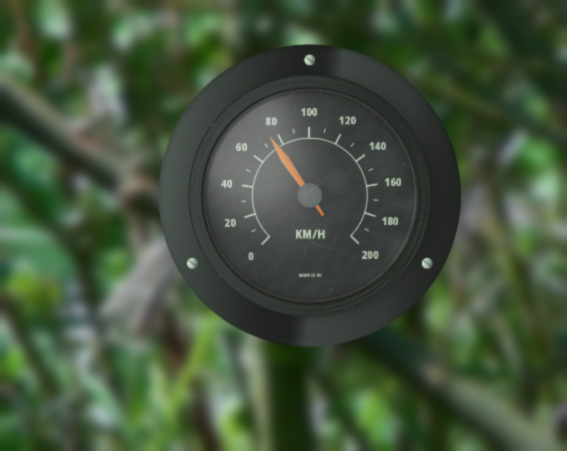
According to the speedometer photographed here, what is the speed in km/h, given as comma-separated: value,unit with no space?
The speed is 75,km/h
